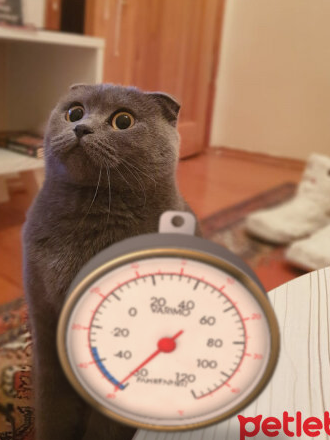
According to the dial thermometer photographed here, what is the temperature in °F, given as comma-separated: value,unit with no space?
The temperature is -56,°F
